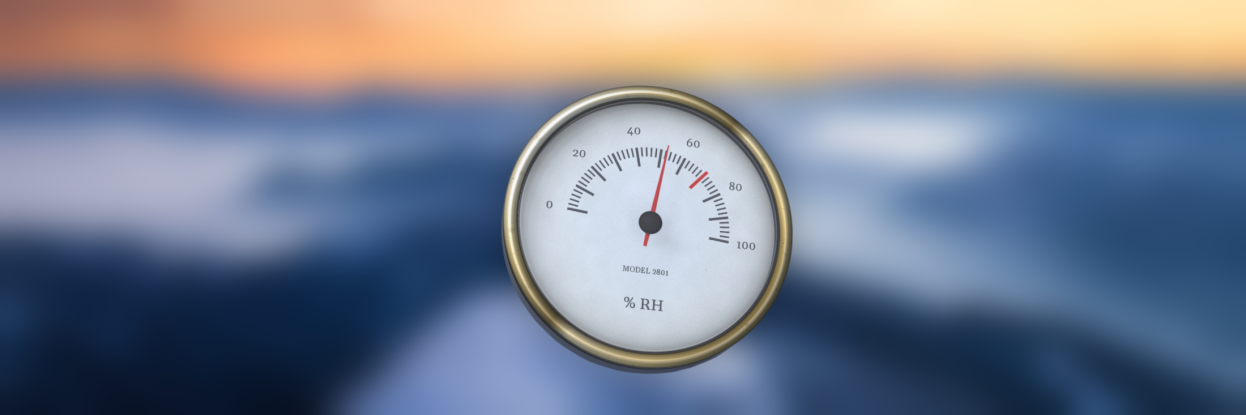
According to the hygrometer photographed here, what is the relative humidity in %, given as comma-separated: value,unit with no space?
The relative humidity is 52,%
